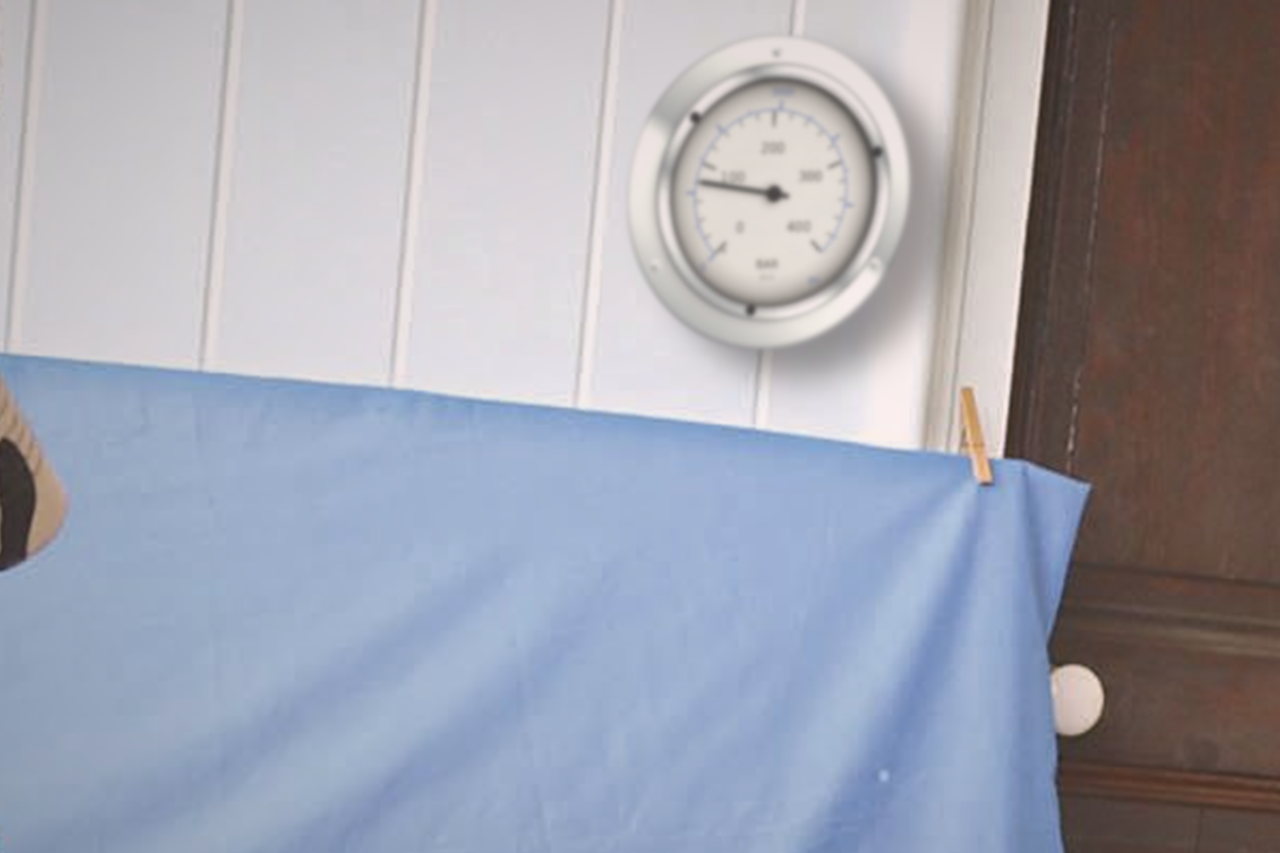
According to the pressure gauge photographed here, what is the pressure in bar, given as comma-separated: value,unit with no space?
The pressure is 80,bar
